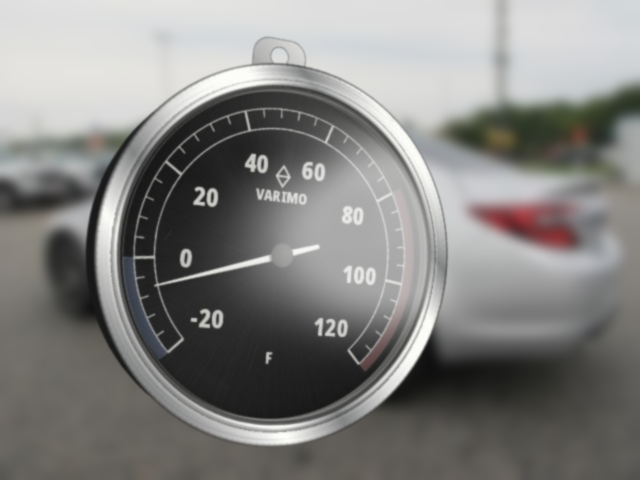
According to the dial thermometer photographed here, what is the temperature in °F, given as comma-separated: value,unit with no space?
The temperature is -6,°F
